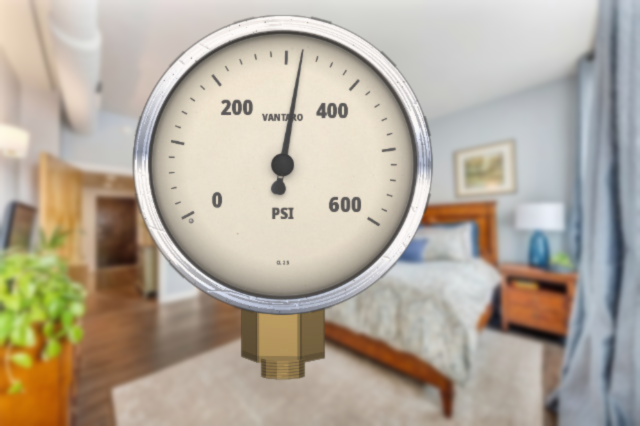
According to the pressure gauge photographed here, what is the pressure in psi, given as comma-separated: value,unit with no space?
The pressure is 320,psi
